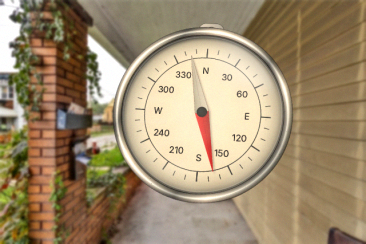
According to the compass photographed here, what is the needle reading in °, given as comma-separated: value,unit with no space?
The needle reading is 165,°
